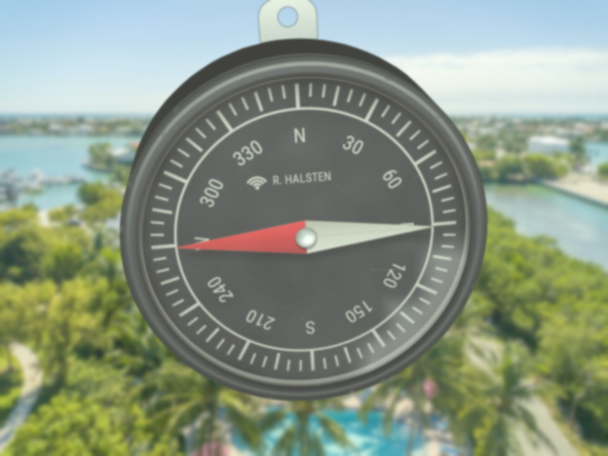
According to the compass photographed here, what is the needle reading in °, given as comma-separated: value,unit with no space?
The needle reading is 270,°
